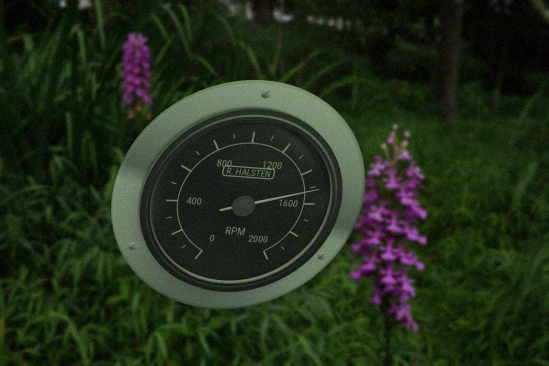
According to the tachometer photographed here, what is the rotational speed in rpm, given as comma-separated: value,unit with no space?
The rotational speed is 1500,rpm
